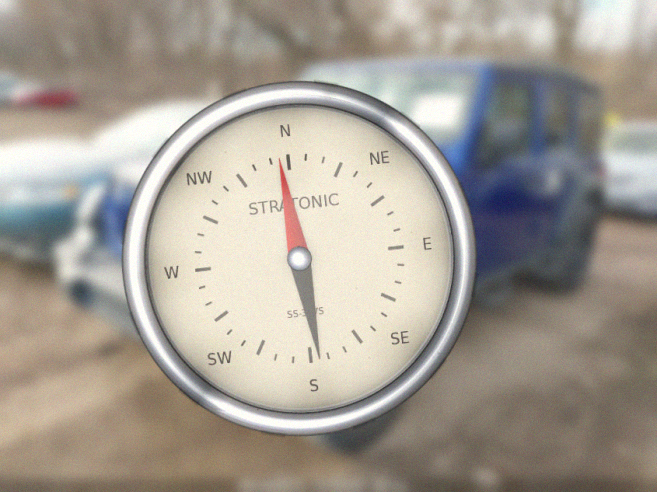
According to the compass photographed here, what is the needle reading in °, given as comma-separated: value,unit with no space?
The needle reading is 355,°
